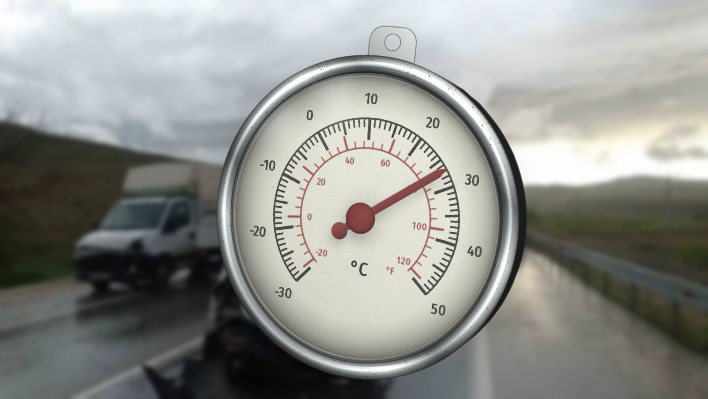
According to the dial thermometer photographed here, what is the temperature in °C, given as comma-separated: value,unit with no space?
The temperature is 27,°C
